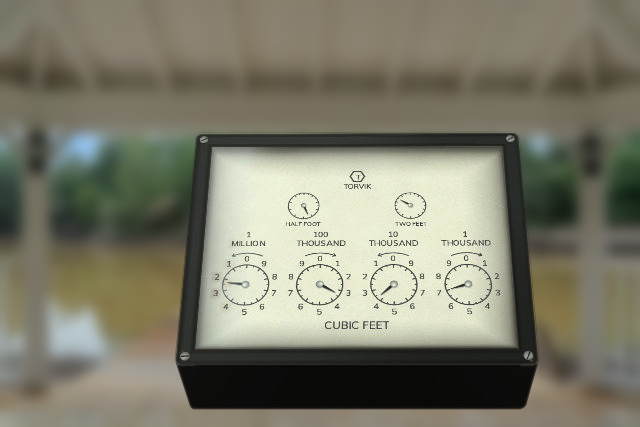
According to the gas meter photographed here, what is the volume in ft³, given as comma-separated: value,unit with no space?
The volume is 233700,ft³
